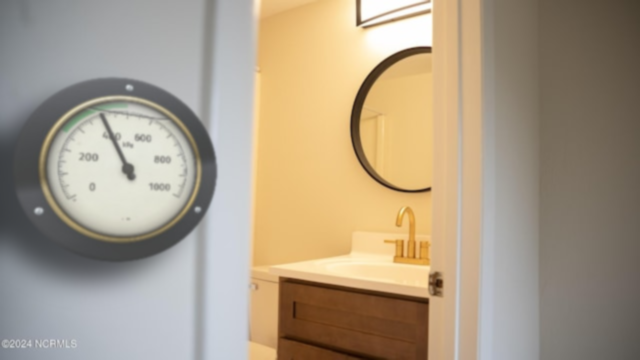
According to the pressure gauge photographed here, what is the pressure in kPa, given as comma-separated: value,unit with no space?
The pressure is 400,kPa
